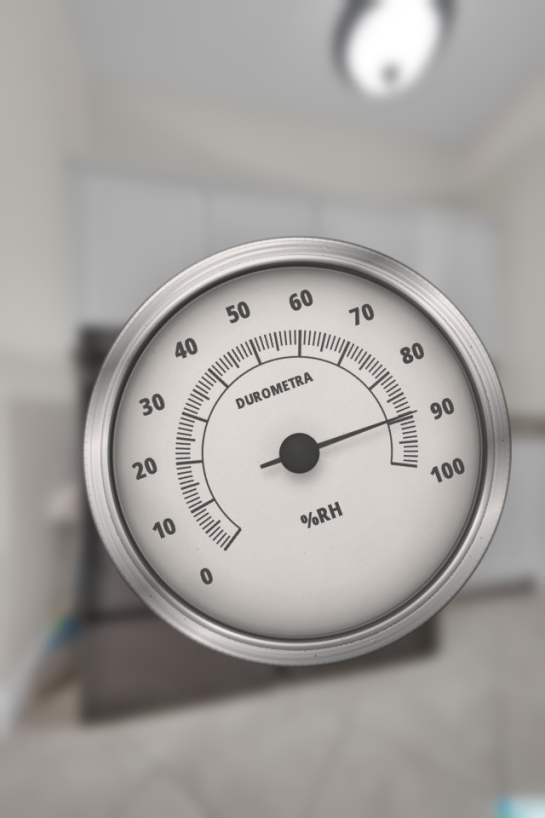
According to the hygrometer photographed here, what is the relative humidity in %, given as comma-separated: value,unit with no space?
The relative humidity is 89,%
